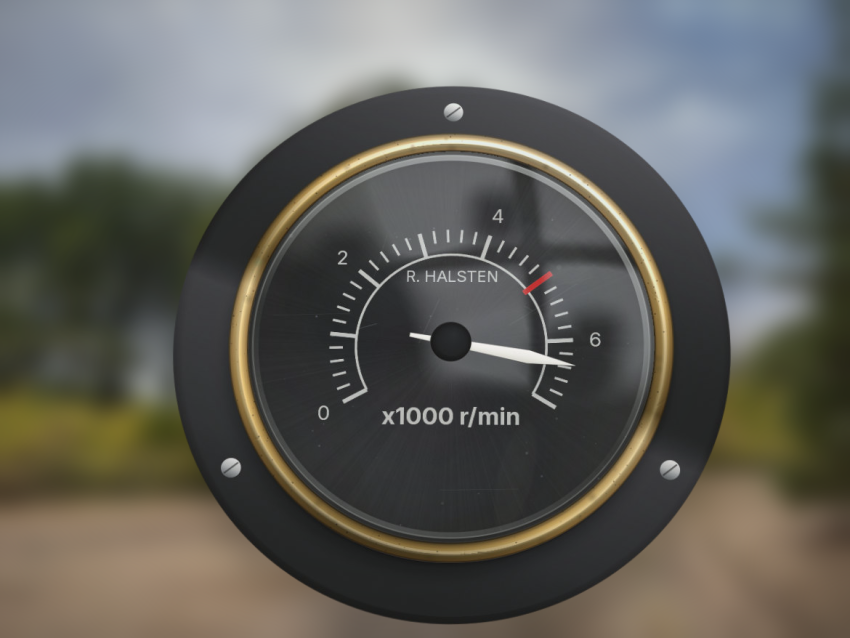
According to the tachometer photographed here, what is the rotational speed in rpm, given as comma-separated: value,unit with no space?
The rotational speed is 6400,rpm
